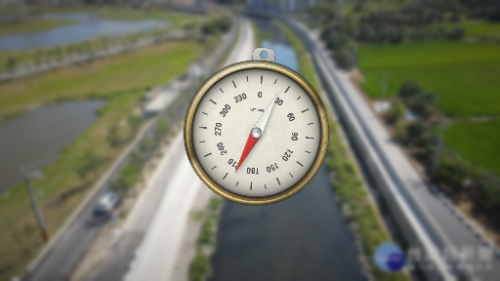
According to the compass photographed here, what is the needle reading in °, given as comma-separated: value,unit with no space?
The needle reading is 202.5,°
